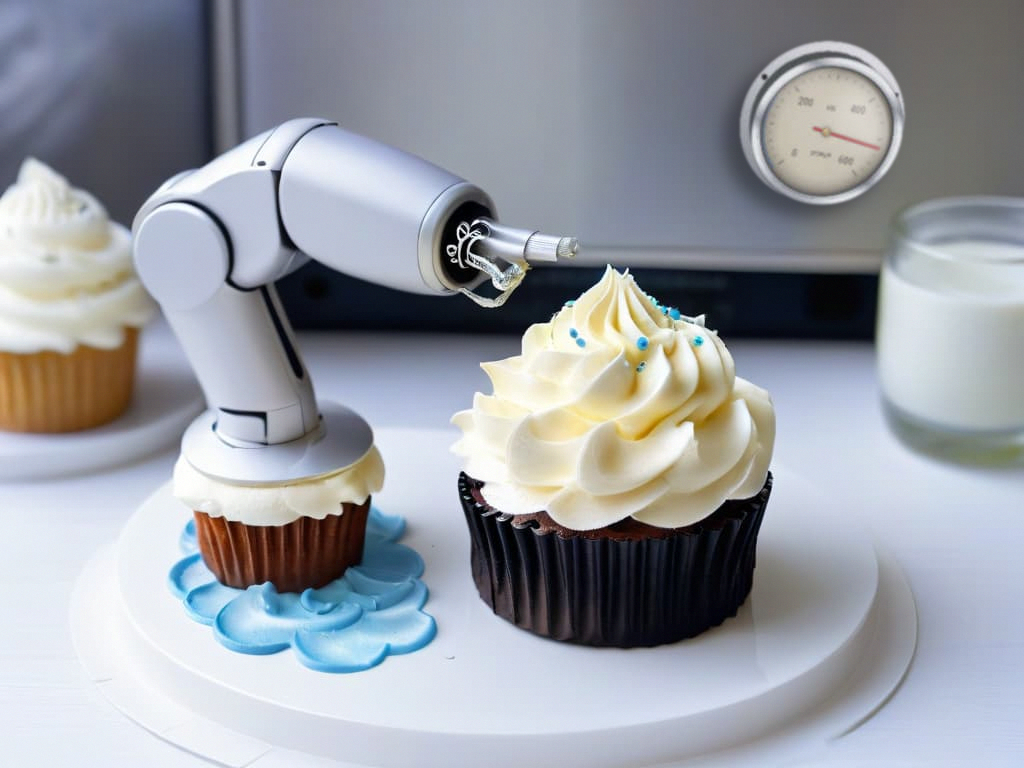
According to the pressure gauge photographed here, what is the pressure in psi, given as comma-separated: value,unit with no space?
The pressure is 520,psi
